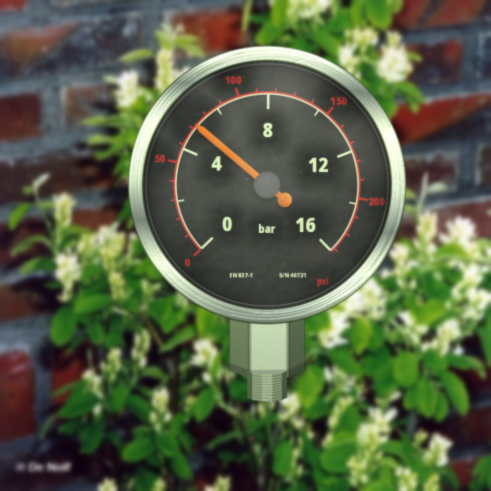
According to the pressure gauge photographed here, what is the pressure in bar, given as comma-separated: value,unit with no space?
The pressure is 5,bar
